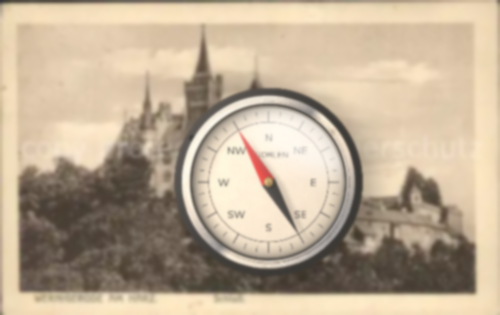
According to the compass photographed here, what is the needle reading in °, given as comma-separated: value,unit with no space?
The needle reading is 330,°
